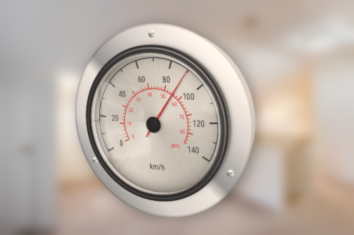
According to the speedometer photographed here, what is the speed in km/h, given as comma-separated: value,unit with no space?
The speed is 90,km/h
